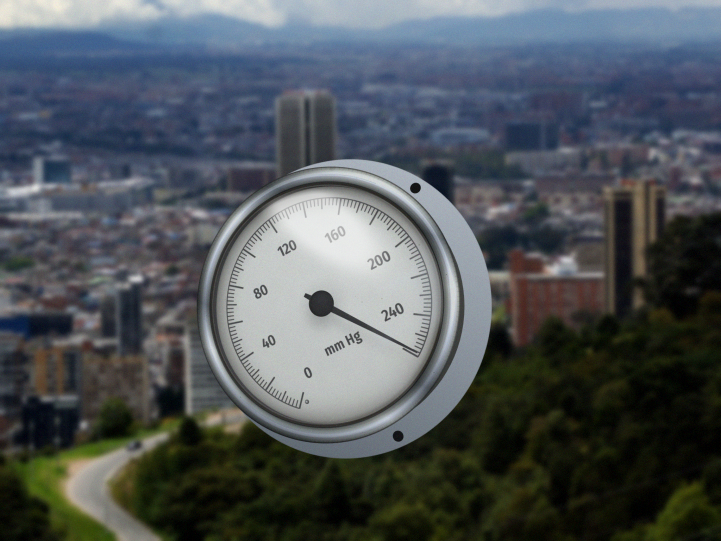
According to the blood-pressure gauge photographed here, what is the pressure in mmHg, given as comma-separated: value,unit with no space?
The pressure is 258,mmHg
